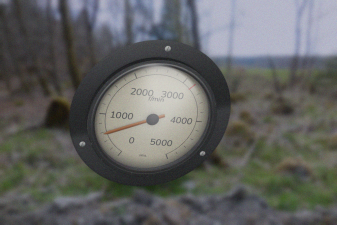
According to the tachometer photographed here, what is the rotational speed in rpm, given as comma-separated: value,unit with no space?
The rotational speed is 600,rpm
